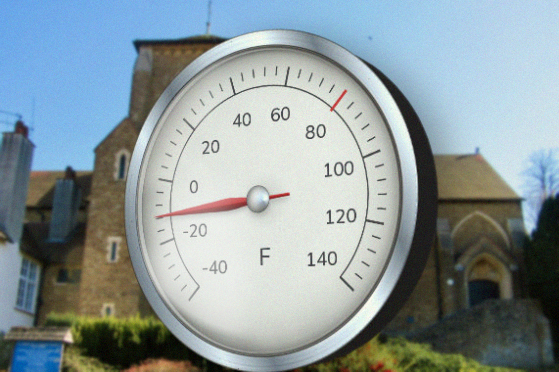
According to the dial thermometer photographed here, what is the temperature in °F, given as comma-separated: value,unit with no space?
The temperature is -12,°F
